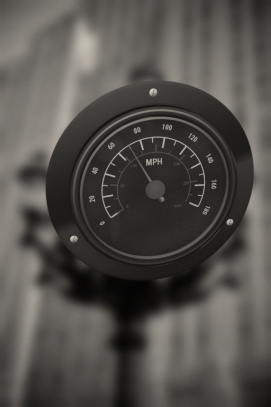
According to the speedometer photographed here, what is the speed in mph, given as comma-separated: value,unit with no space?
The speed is 70,mph
